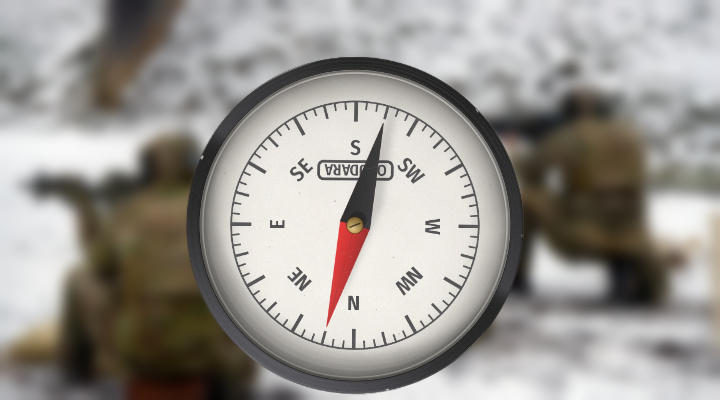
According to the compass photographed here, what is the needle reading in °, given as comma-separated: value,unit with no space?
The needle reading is 15,°
